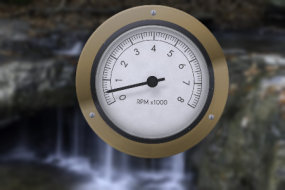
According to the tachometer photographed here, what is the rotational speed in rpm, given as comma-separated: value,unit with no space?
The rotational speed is 500,rpm
